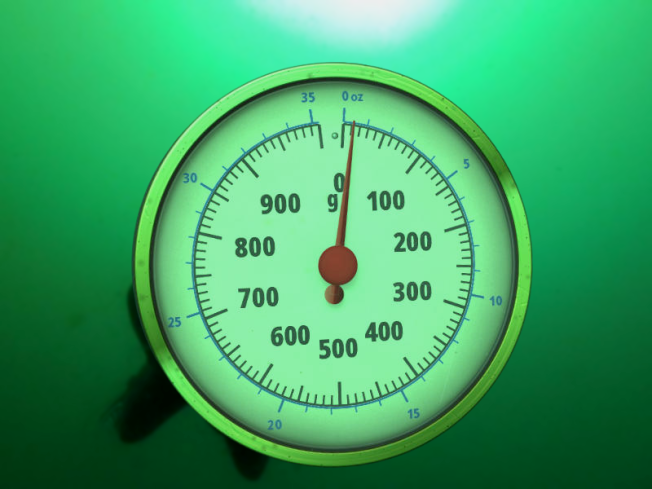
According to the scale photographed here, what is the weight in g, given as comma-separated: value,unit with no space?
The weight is 10,g
